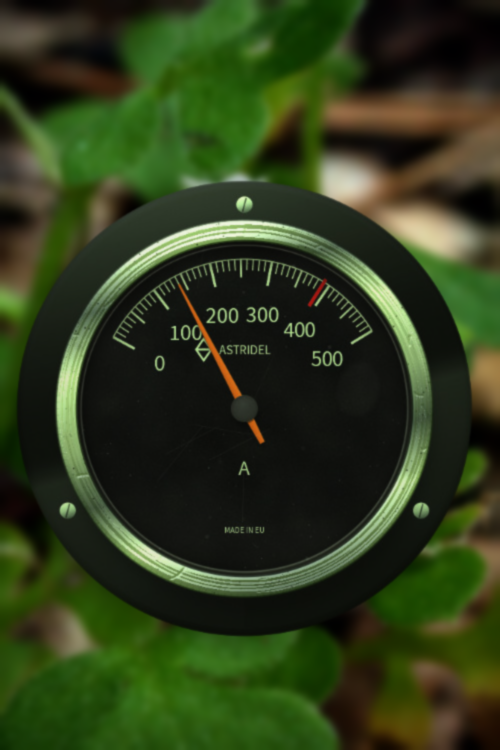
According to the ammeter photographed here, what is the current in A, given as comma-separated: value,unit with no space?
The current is 140,A
